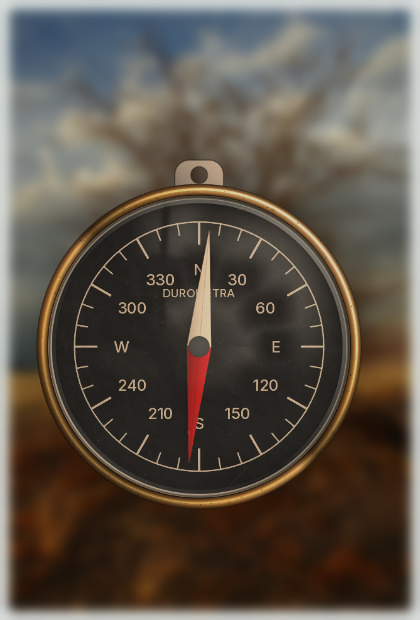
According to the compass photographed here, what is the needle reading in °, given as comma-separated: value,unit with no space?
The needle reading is 185,°
